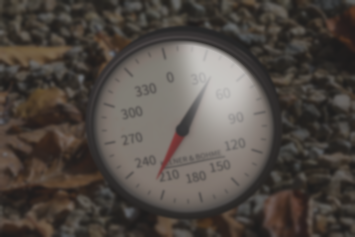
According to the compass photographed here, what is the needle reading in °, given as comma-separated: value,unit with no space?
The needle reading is 220,°
